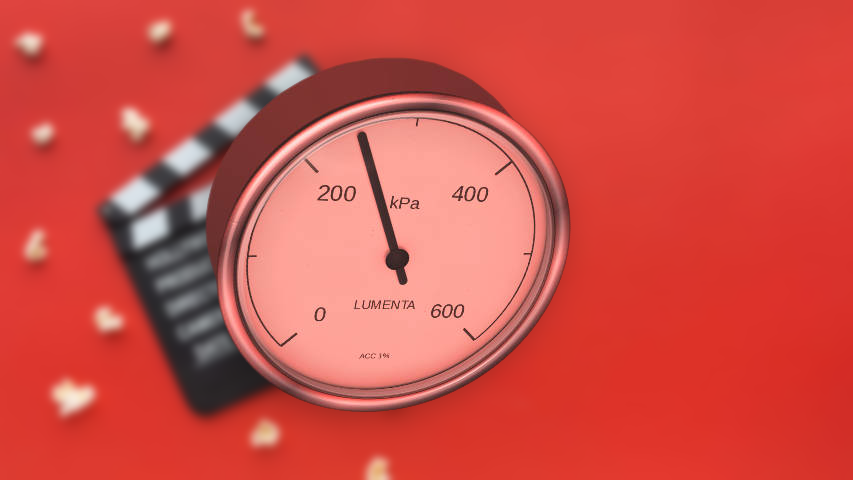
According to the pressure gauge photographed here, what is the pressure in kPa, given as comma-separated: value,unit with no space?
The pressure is 250,kPa
